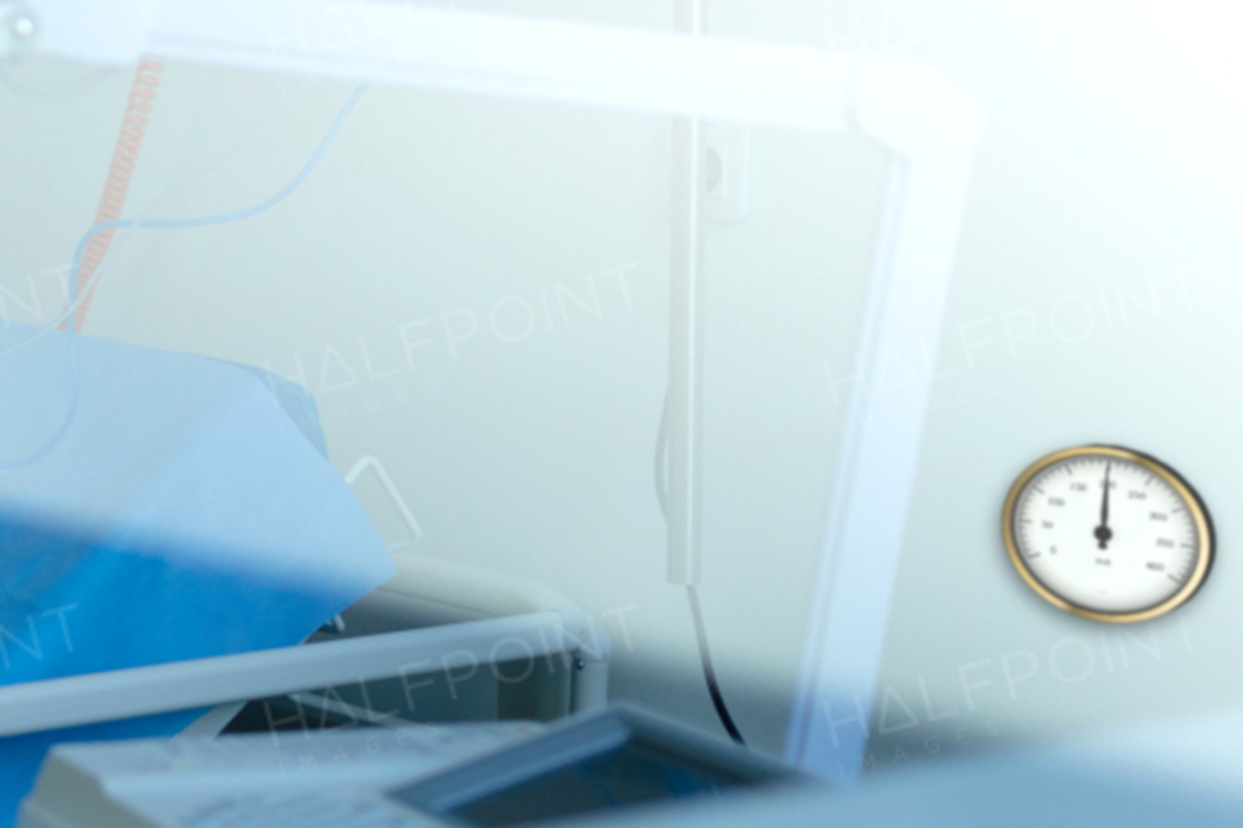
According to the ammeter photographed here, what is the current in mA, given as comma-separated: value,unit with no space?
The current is 200,mA
